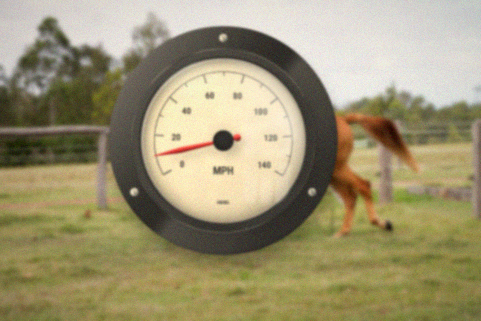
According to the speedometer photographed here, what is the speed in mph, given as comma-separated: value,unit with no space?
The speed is 10,mph
